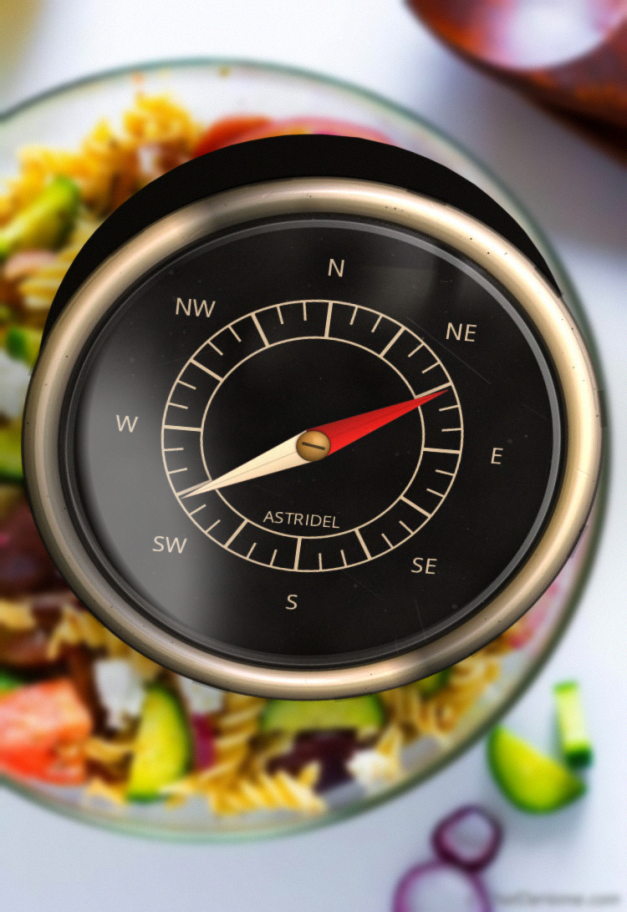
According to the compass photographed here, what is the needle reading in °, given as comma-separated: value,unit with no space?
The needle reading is 60,°
